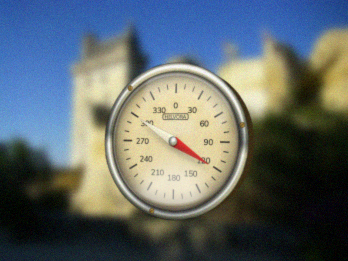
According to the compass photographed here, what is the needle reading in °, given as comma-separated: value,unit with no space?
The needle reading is 120,°
